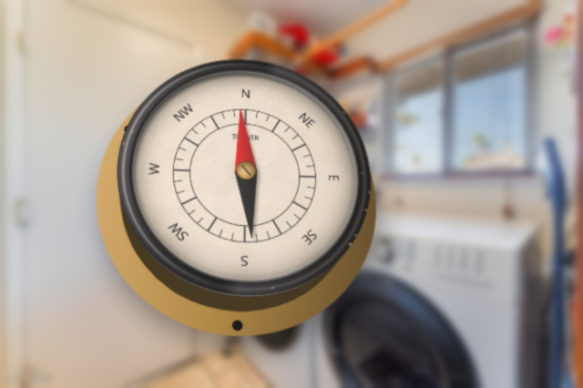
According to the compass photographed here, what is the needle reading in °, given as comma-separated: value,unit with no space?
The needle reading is 355,°
